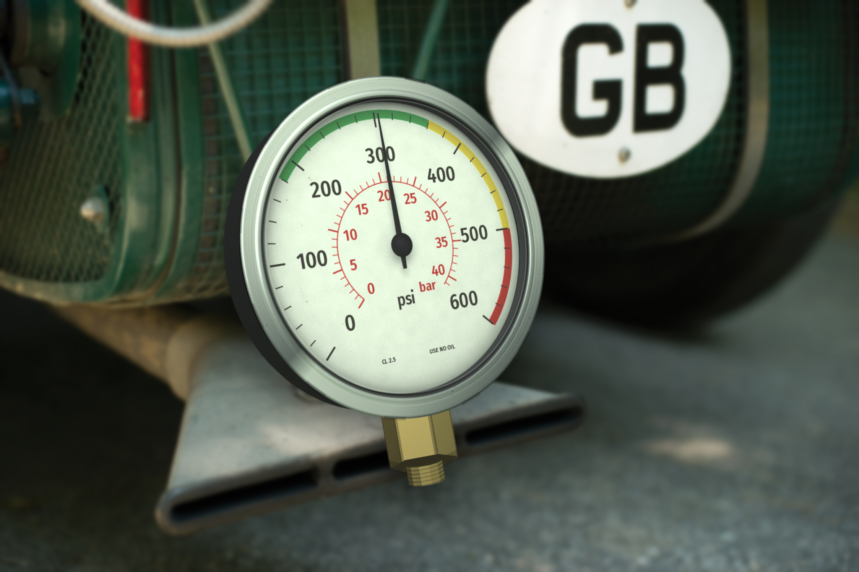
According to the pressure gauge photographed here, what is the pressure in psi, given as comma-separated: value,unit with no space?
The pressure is 300,psi
